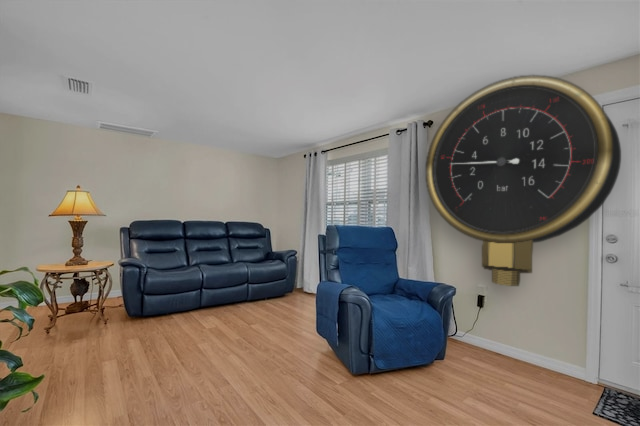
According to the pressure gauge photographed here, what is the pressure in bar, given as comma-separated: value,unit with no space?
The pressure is 3,bar
